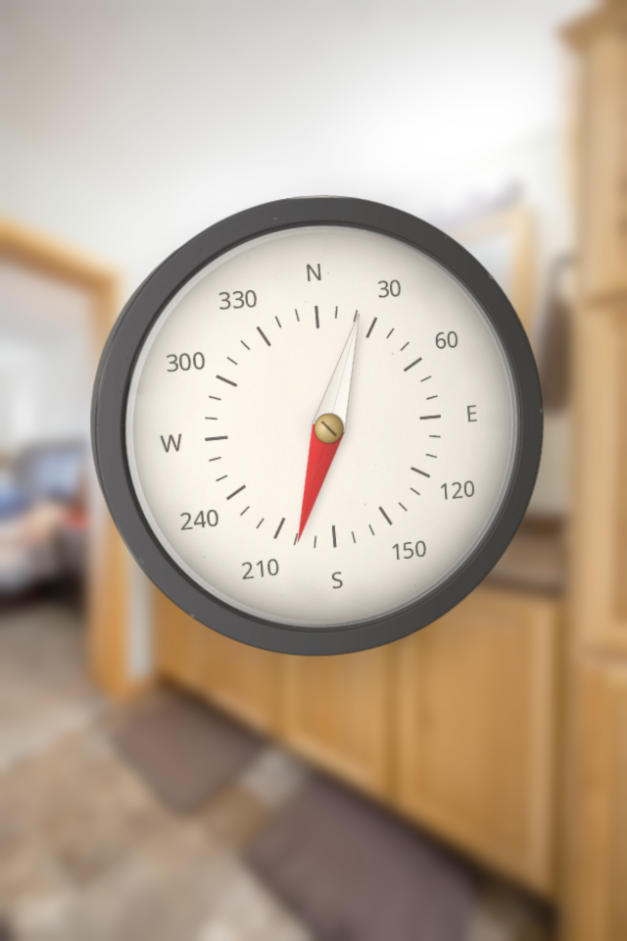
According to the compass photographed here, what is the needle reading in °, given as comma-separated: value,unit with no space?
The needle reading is 200,°
